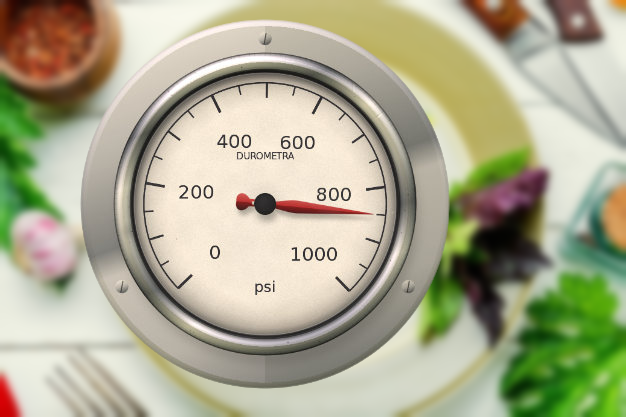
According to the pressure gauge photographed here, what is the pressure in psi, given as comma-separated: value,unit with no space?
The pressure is 850,psi
